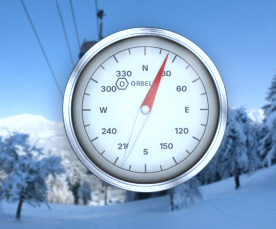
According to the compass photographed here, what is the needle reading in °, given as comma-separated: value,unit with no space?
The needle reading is 22.5,°
